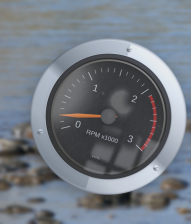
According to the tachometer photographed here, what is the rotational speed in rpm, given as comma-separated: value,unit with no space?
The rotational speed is 200,rpm
